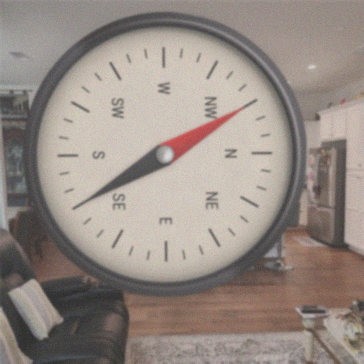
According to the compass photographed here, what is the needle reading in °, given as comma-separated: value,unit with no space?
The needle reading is 330,°
